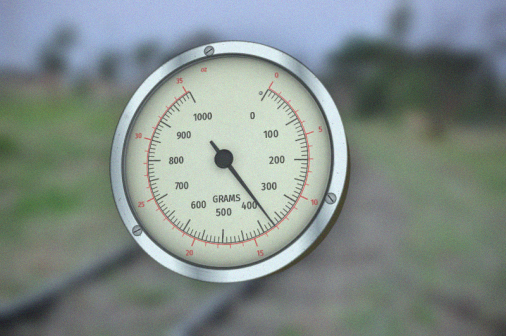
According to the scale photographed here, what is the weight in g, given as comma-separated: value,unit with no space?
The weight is 370,g
